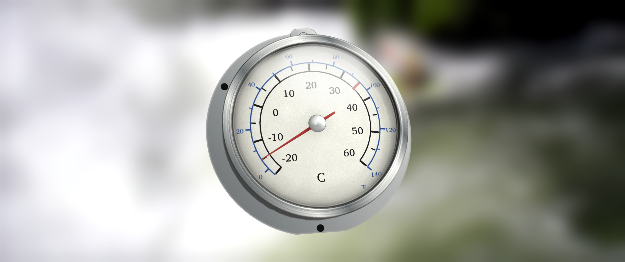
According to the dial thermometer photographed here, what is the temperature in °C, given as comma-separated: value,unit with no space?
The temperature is -15,°C
